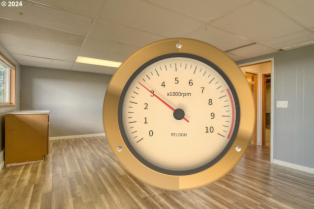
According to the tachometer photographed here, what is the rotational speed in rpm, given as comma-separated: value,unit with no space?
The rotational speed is 3000,rpm
